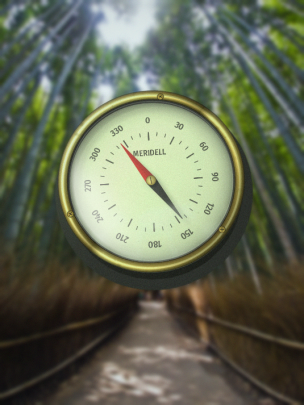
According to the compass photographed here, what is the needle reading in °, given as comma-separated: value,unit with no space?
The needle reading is 325,°
